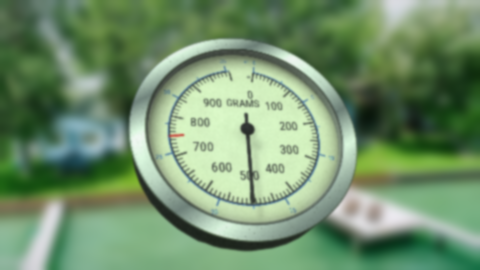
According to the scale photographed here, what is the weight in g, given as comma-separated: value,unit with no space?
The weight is 500,g
